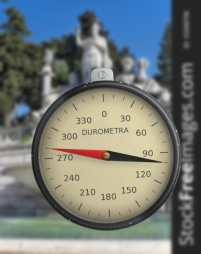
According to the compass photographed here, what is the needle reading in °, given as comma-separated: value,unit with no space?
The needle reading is 280,°
